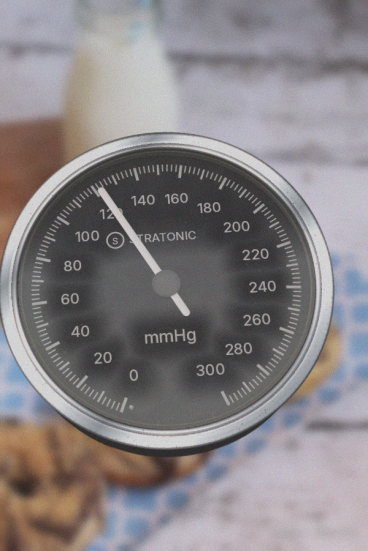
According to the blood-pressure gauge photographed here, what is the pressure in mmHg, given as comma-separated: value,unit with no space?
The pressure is 122,mmHg
